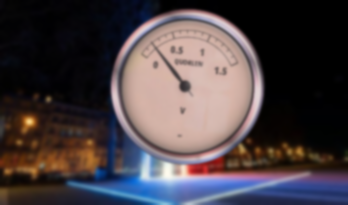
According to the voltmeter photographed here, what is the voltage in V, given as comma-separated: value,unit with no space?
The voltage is 0.2,V
